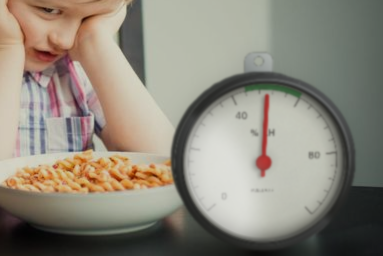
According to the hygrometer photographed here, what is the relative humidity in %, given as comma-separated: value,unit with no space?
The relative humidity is 50,%
